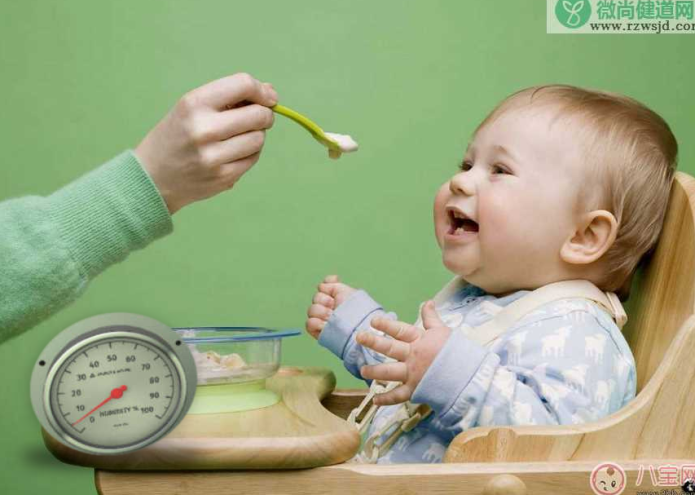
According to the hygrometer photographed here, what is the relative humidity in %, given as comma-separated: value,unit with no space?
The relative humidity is 5,%
